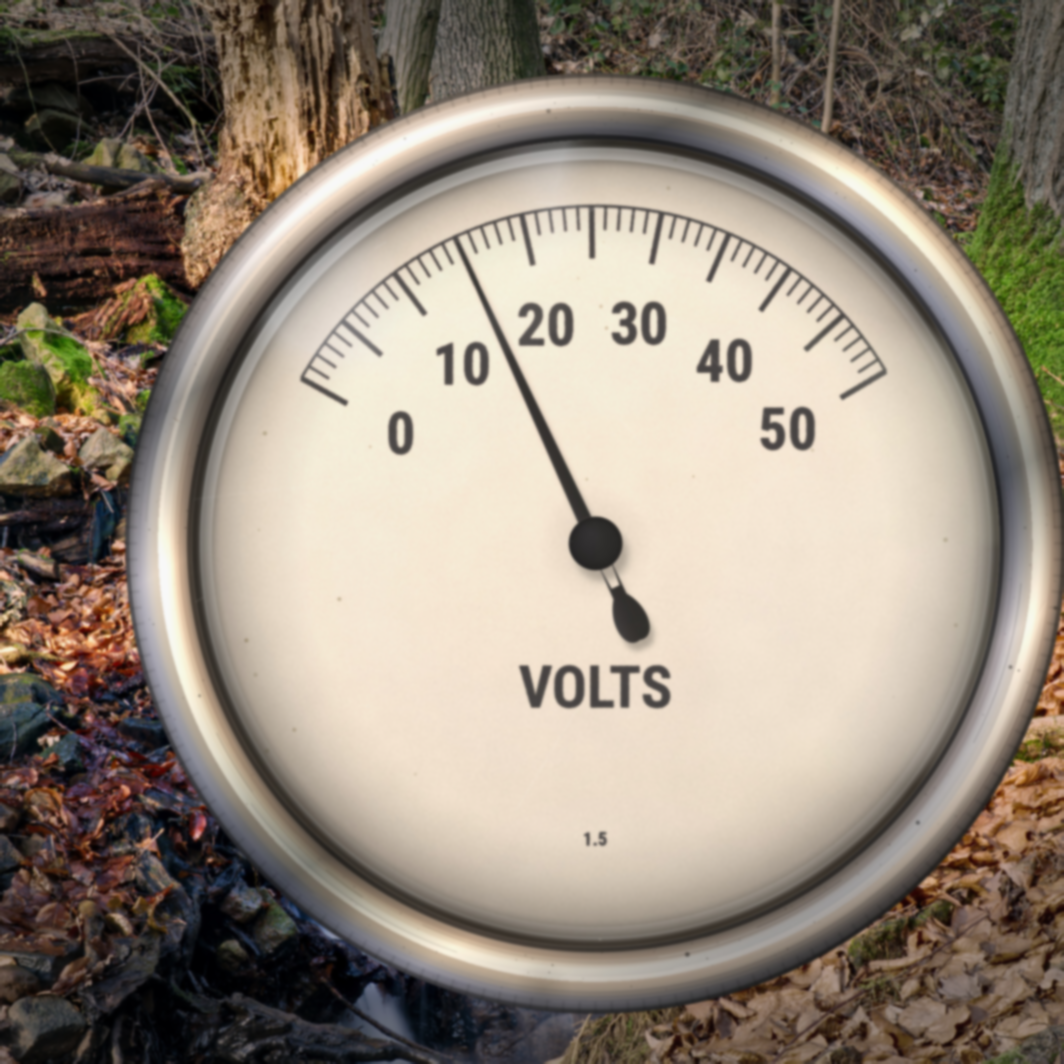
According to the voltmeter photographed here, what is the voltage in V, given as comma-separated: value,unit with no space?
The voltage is 15,V
